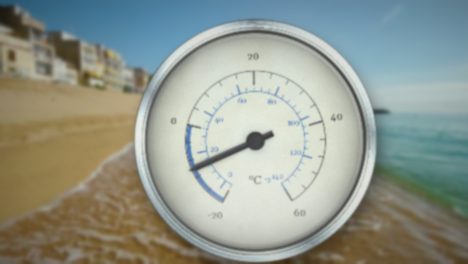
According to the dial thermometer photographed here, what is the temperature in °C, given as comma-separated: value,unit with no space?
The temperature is -10,°C
